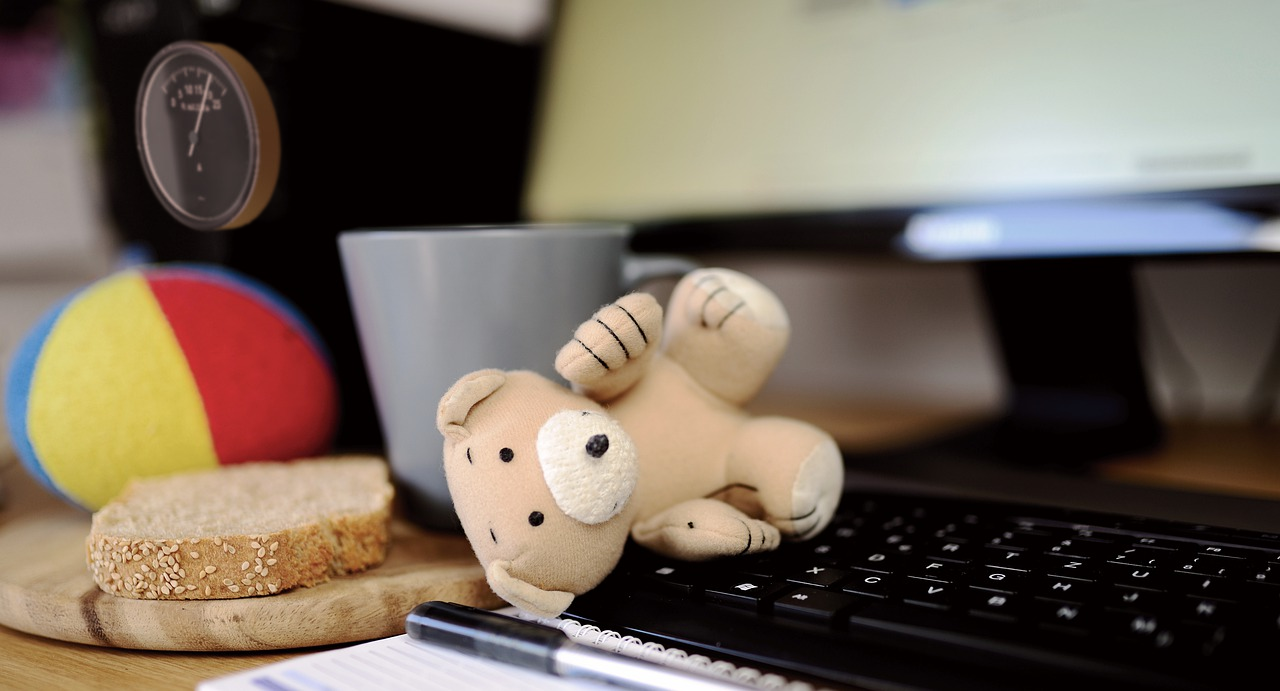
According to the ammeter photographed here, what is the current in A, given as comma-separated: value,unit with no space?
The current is 20,A
